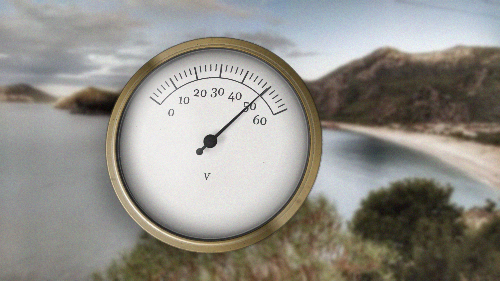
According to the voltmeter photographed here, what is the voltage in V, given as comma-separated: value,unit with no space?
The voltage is 50,V
